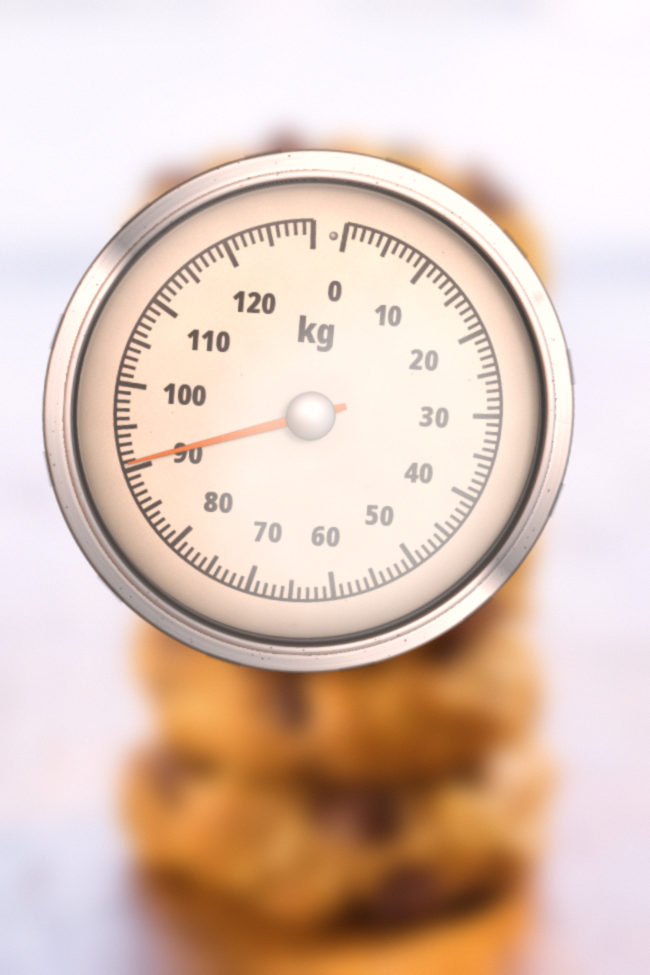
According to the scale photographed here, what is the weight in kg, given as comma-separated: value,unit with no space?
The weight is 91,kg
